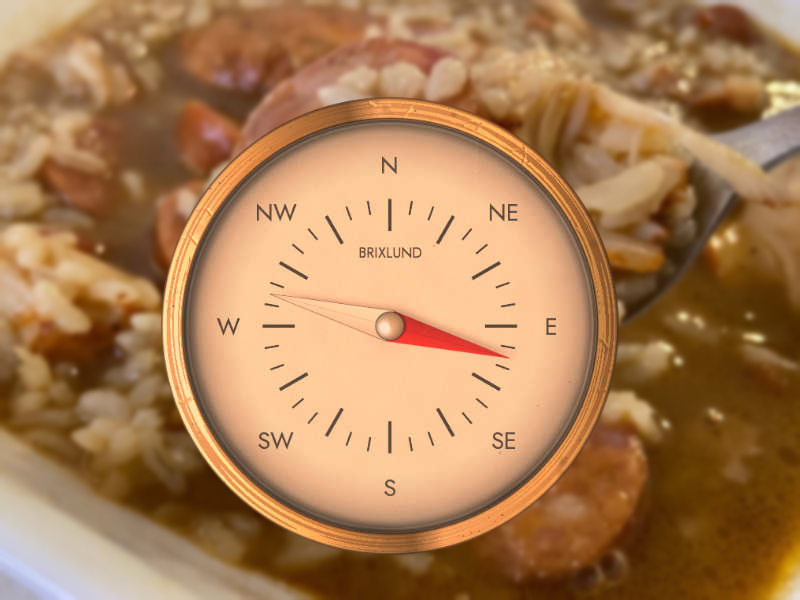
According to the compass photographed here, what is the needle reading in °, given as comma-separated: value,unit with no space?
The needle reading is 105,°
